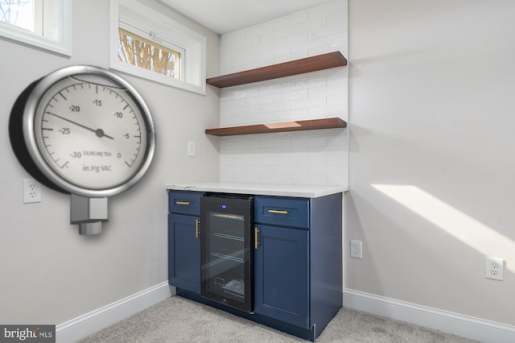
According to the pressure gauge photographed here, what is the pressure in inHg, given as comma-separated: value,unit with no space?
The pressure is -23,inHg
